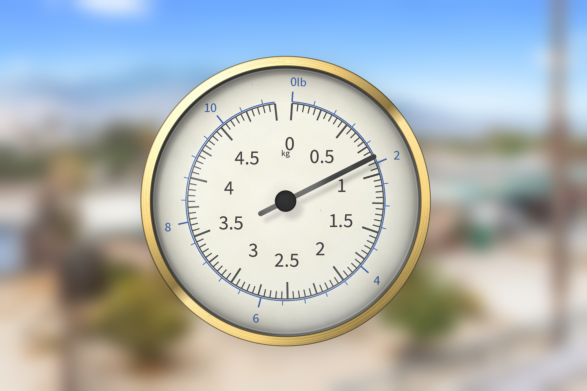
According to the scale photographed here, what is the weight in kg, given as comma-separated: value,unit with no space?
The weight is 0.85,kg
